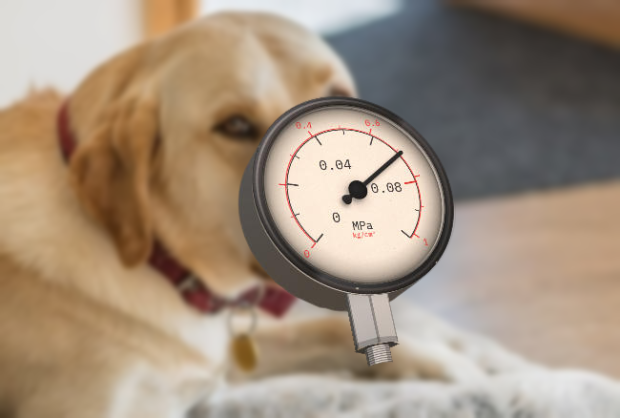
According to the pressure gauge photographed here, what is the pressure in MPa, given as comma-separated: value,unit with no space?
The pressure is 0.07,MPa
